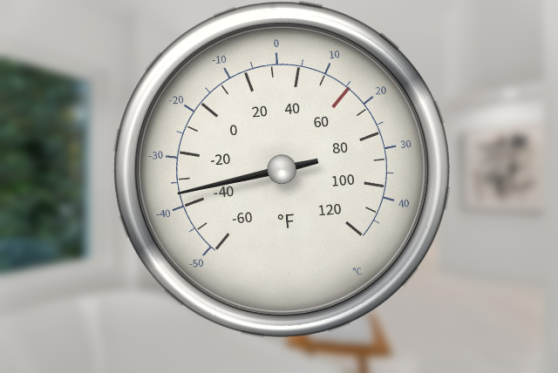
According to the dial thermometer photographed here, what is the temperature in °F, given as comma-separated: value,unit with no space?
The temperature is -35,°F
